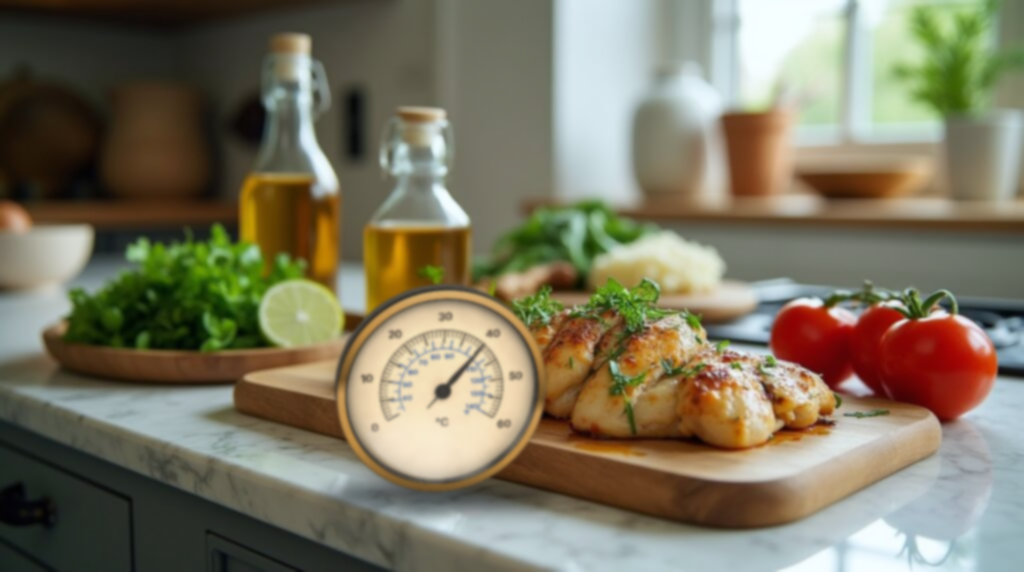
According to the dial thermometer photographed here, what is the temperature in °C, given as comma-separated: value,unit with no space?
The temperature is 40,°C
